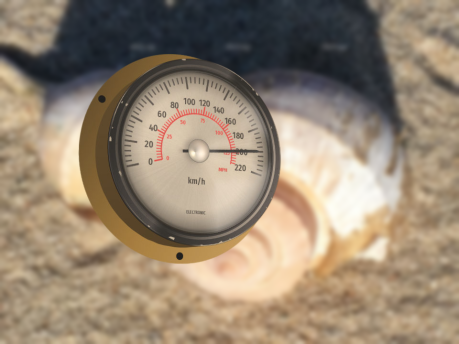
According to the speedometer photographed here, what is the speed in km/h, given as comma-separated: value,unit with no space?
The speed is 200,km/h
